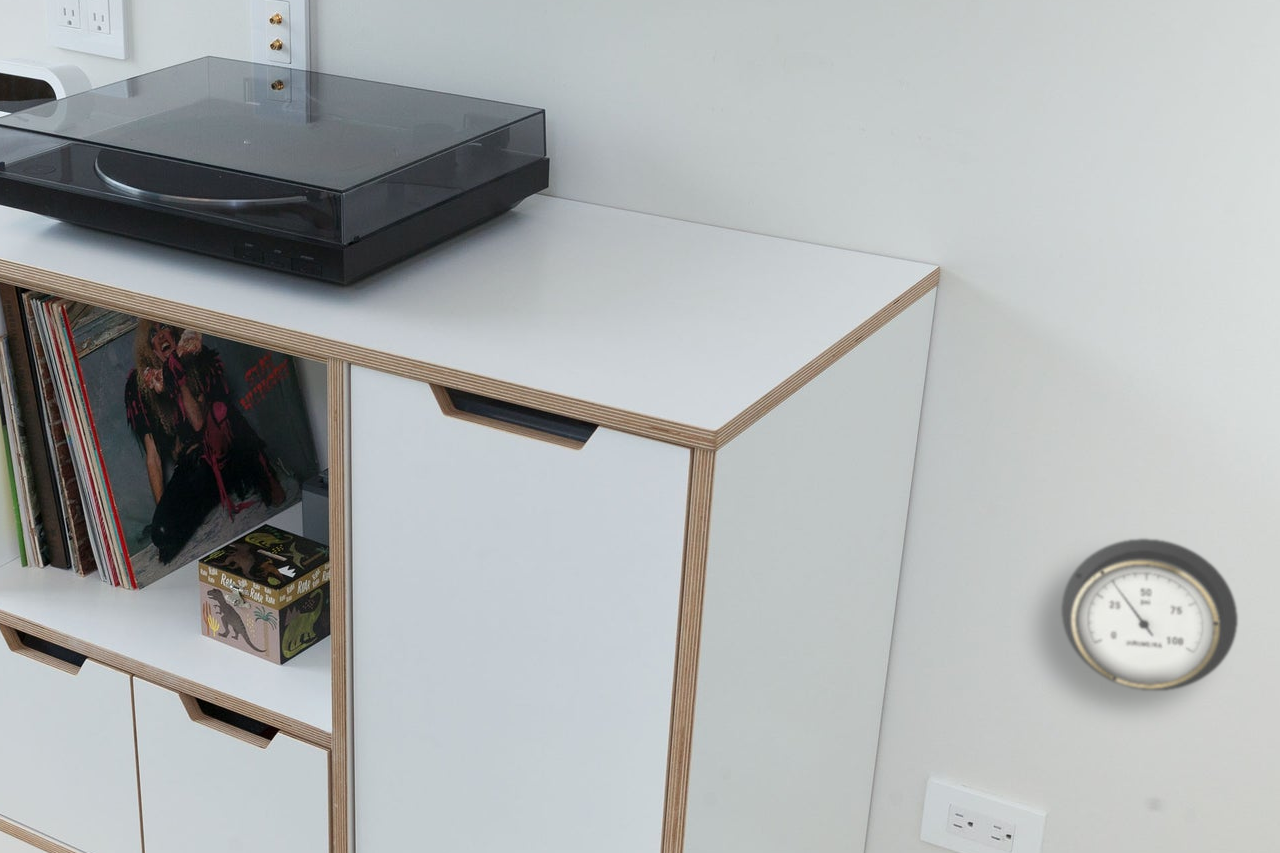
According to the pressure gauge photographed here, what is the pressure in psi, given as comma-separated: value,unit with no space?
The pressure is 35,psi
